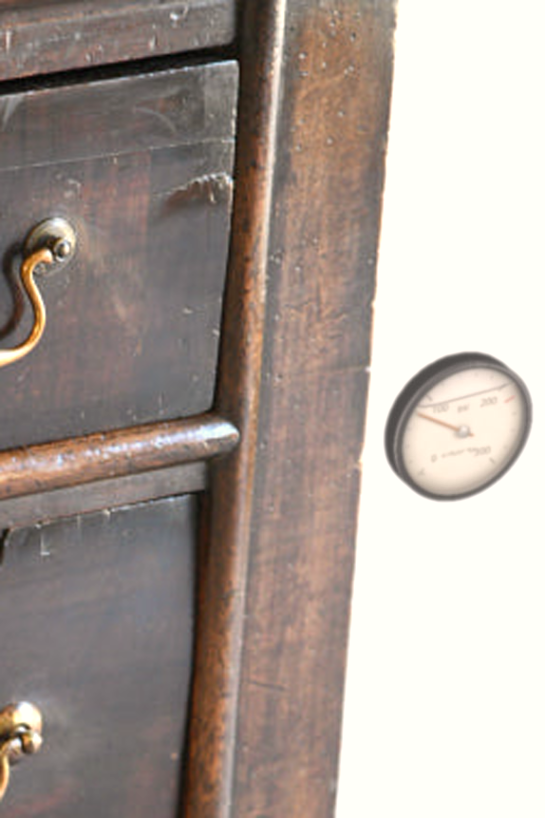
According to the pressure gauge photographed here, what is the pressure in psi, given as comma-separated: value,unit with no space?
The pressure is 80,psi
